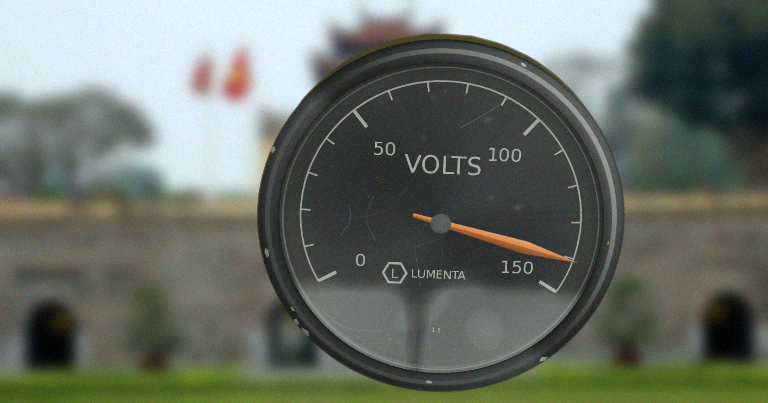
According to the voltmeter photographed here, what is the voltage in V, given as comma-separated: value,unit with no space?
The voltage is 140,V
